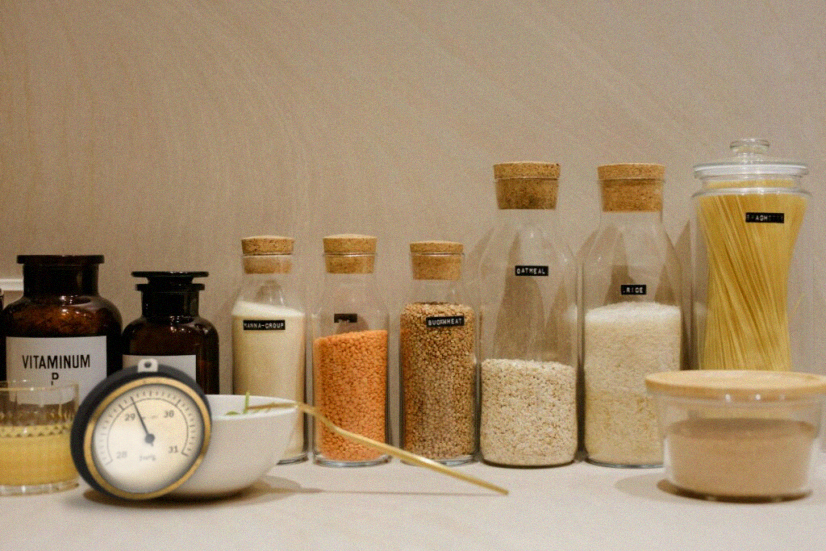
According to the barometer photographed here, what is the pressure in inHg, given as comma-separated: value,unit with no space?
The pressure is 29.2,inHg
